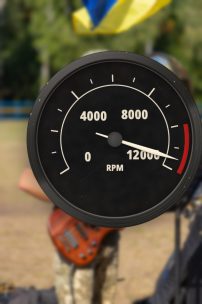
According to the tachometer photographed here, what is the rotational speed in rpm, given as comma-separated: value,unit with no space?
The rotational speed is 11500,rpm
